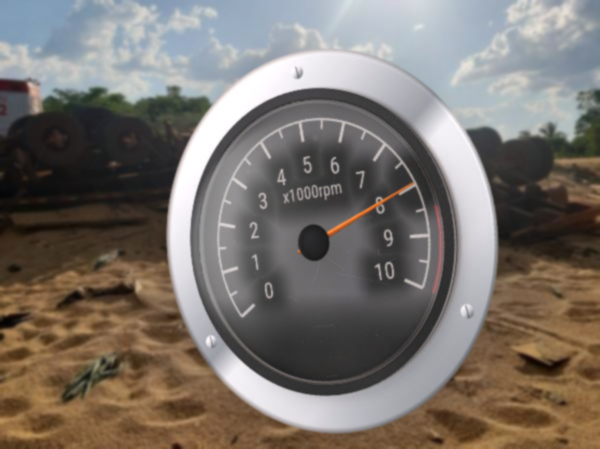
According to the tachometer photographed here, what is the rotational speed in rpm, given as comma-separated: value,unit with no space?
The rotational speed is 8000,rpm
